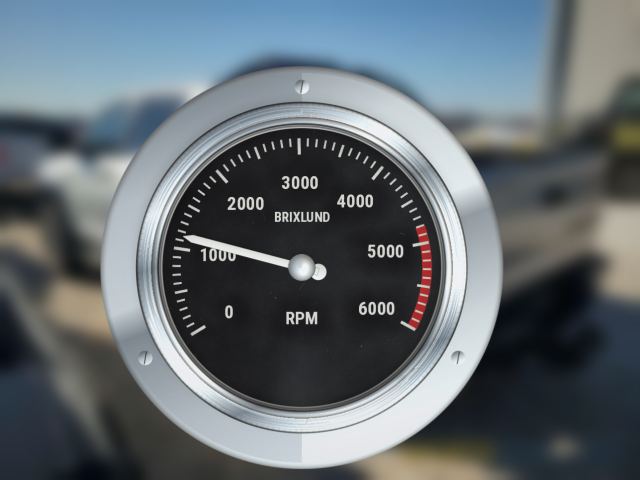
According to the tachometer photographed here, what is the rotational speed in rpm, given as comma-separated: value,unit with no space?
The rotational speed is 1150,rpm
